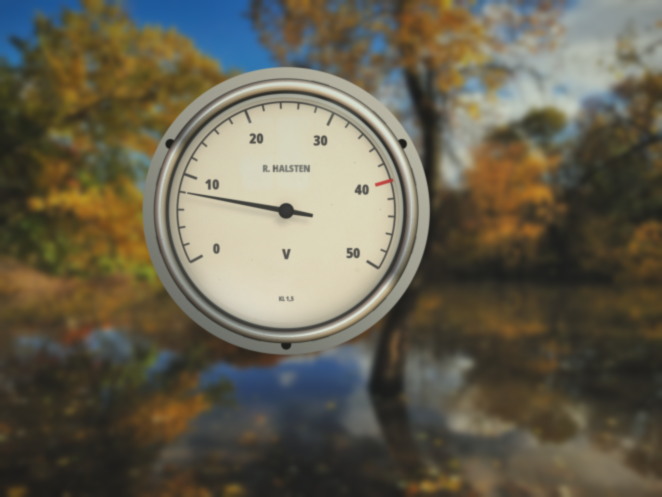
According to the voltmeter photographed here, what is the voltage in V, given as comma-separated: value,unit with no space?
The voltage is 8,V
